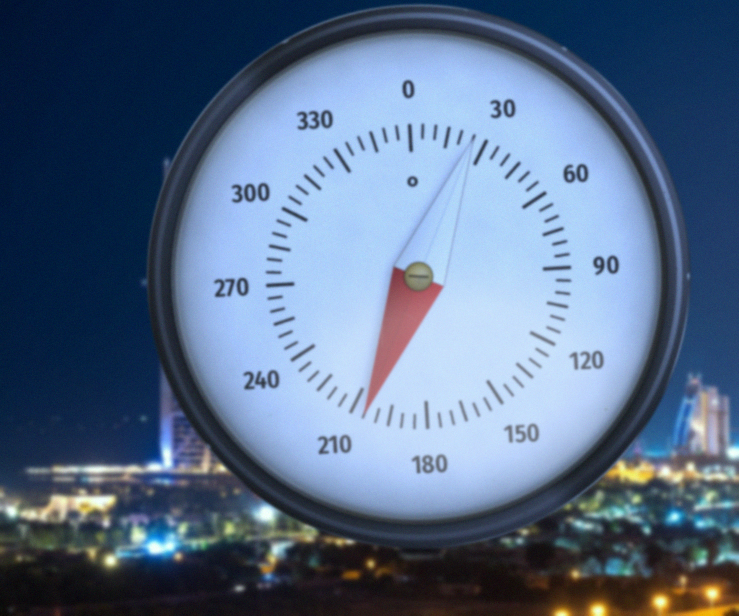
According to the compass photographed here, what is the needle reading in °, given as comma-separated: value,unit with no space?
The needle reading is 205,°
